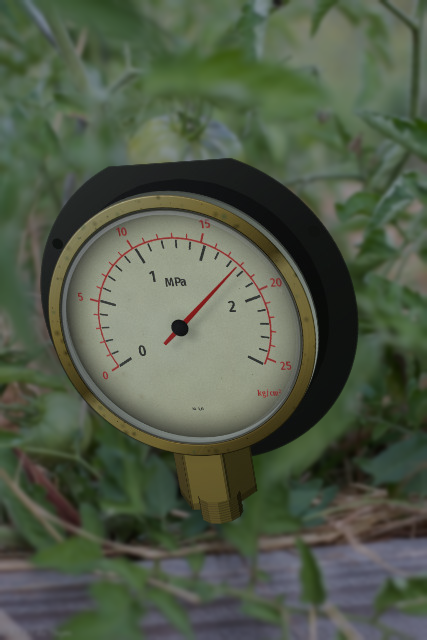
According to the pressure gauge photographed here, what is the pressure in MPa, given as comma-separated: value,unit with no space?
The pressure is 1.75,MPa
